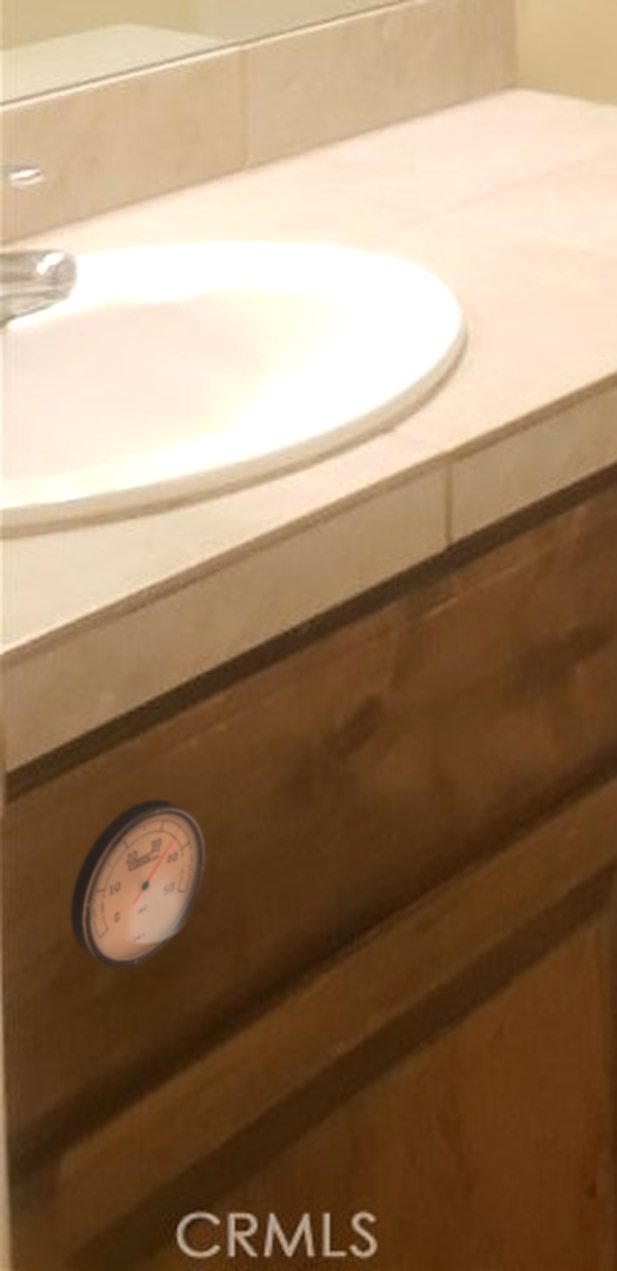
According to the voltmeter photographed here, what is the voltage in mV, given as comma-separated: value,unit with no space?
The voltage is 35,mV
